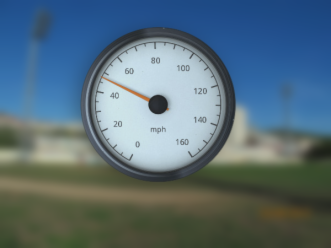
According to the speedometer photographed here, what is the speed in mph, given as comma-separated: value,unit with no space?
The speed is 47.5,mph
